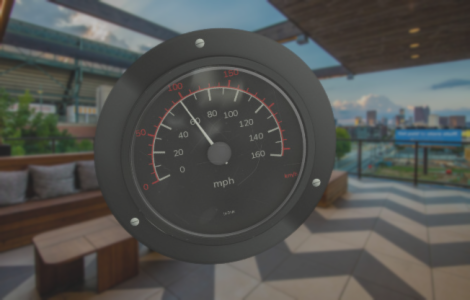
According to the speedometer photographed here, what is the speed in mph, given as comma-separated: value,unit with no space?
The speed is 60,mph
